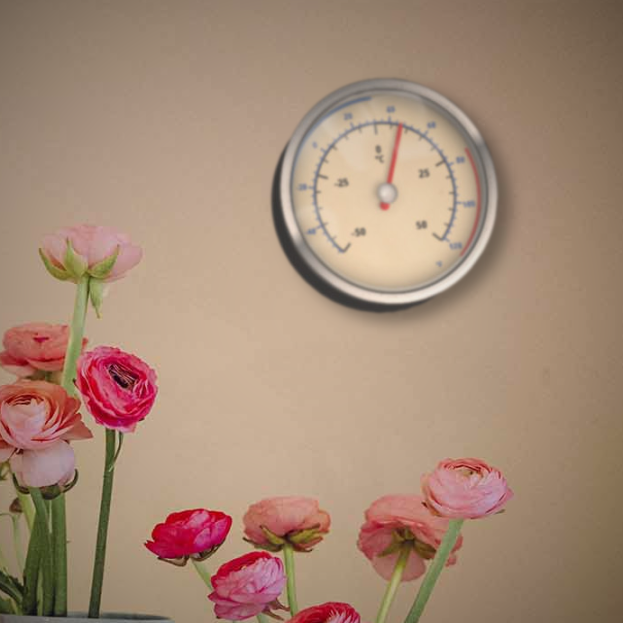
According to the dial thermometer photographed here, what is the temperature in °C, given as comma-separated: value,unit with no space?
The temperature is 7.5,°C
